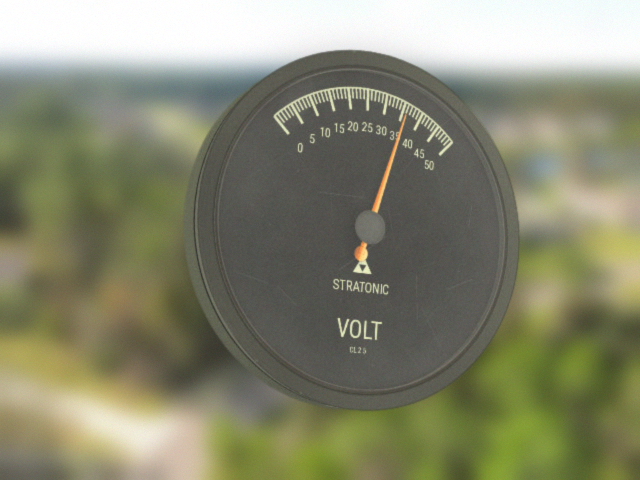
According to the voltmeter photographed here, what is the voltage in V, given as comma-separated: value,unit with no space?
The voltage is 35,V
